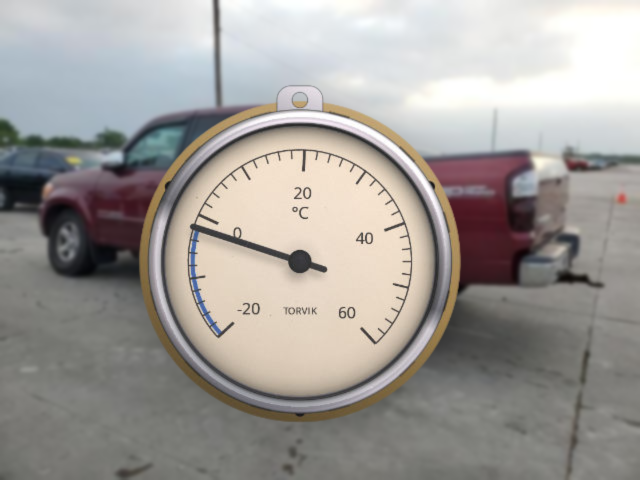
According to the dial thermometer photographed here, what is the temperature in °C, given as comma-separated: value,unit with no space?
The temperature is -2,°C
